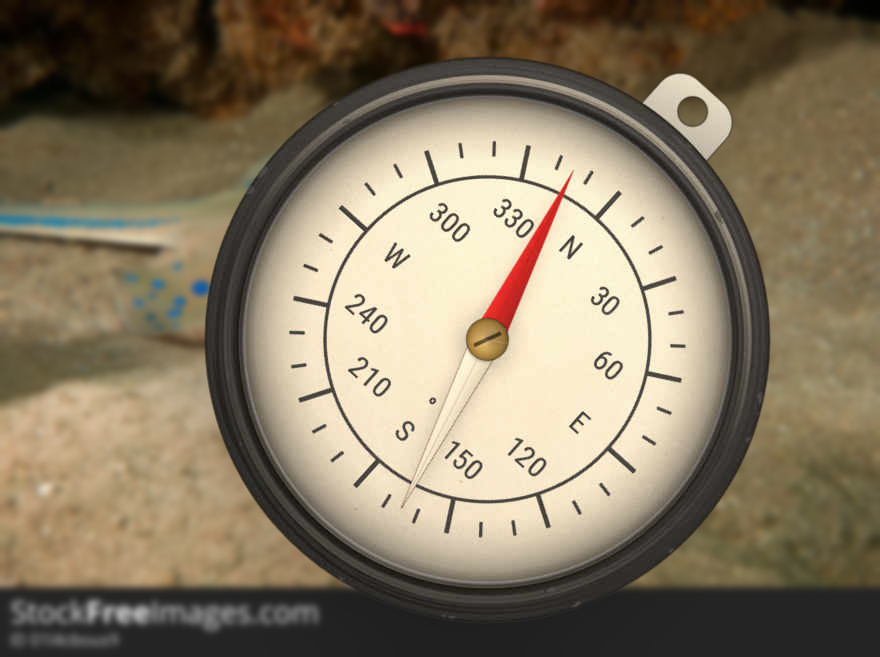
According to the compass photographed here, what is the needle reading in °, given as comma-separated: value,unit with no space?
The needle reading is 345,°
